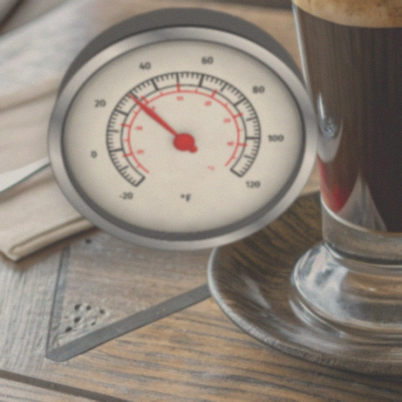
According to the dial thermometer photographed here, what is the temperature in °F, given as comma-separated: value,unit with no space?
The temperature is 30,°F
